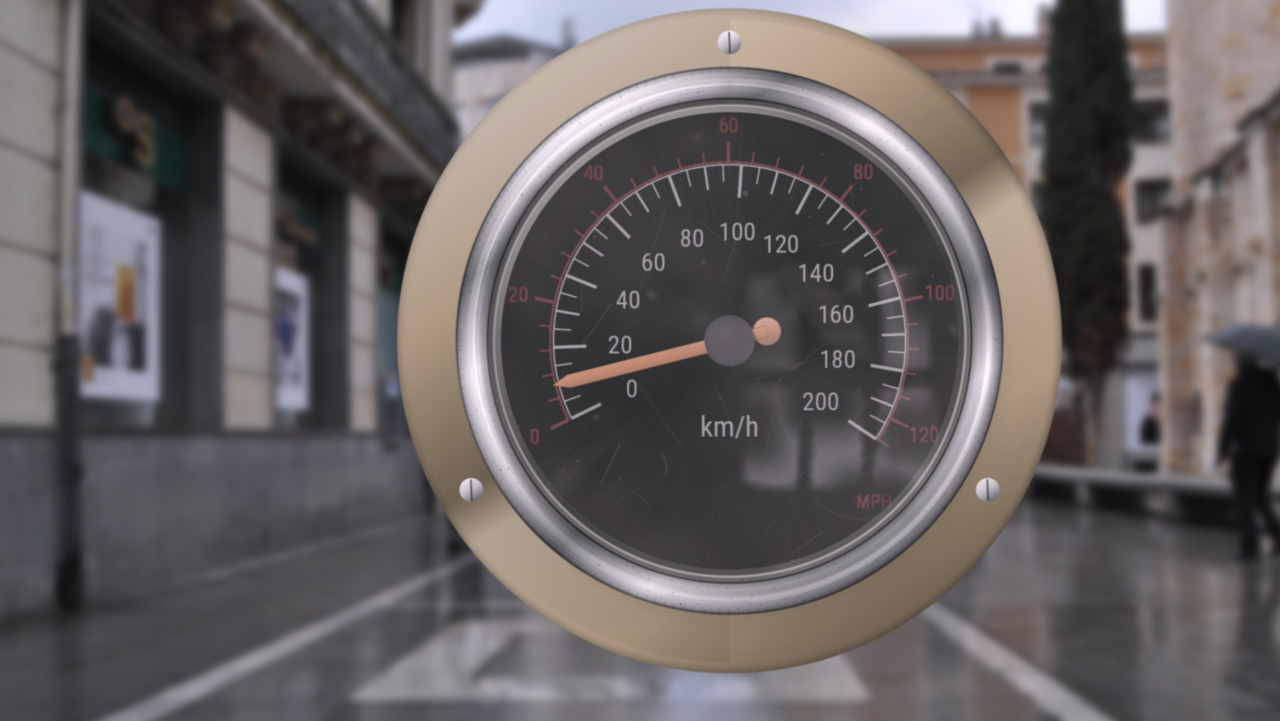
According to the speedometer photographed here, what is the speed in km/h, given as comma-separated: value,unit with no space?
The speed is 10,km/h
